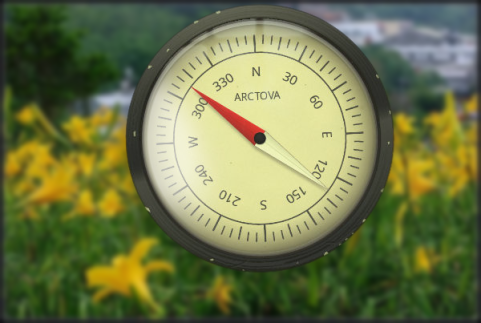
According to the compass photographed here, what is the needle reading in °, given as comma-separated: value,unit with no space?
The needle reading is 310,°
